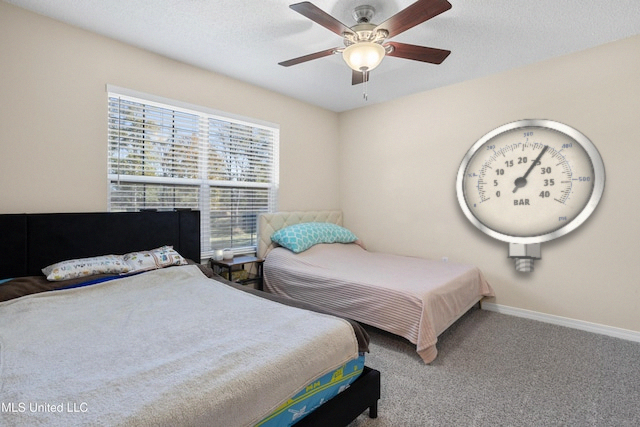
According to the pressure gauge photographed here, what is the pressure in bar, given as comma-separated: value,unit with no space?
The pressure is 25,bar
